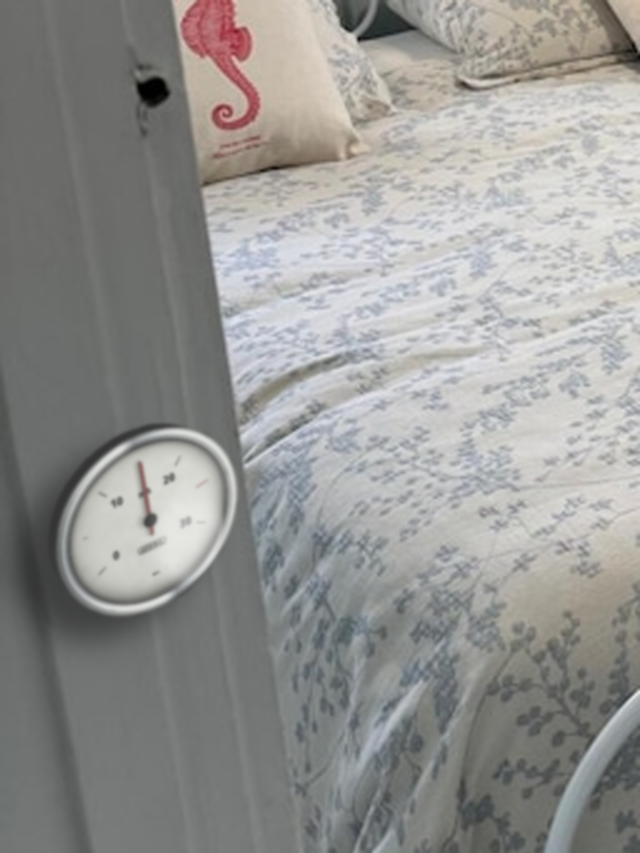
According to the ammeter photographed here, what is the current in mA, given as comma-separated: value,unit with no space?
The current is 15,mA
